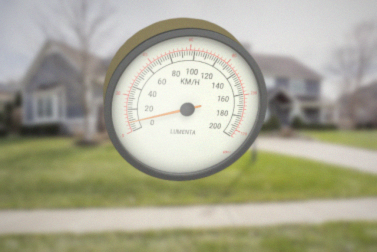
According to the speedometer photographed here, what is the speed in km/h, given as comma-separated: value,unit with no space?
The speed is 10,km/h
